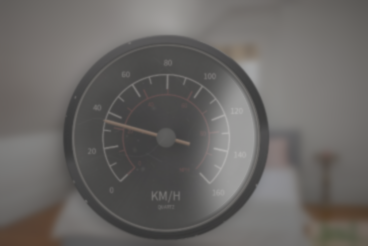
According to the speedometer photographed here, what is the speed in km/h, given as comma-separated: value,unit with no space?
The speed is 35,km/h
